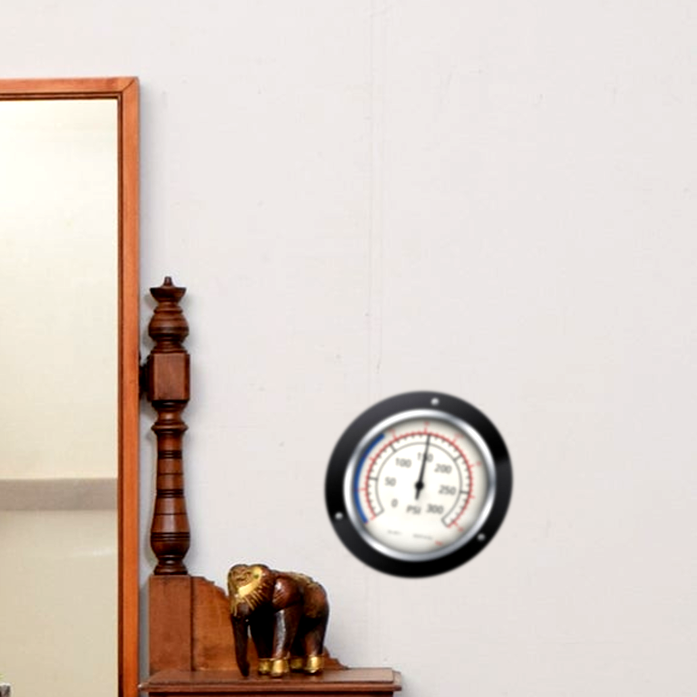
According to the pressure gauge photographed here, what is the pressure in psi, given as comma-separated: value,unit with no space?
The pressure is 150,psi
